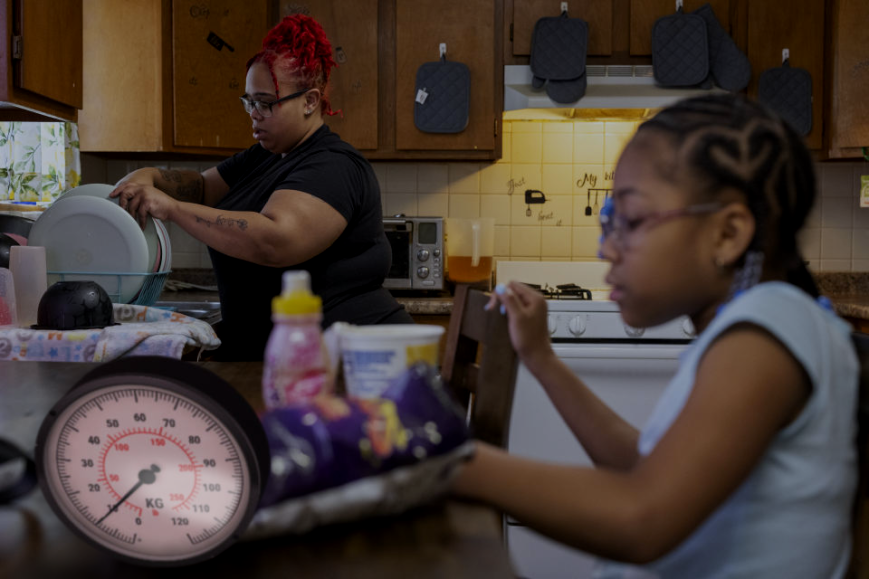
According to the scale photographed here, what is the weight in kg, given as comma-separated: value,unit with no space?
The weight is 10,kg
